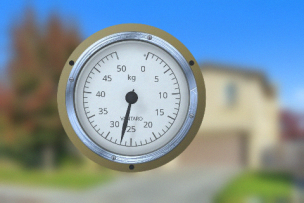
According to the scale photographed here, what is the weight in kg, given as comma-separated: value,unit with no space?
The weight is 27,kg
